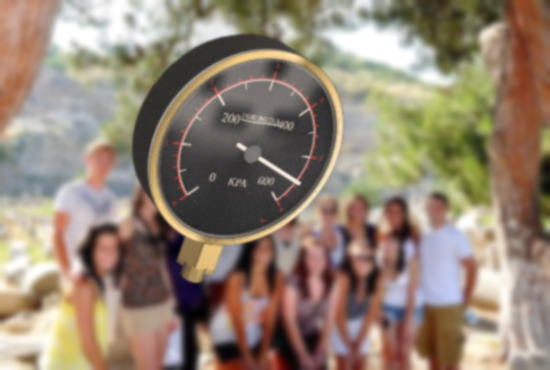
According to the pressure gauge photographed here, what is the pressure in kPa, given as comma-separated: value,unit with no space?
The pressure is 550,kPa
